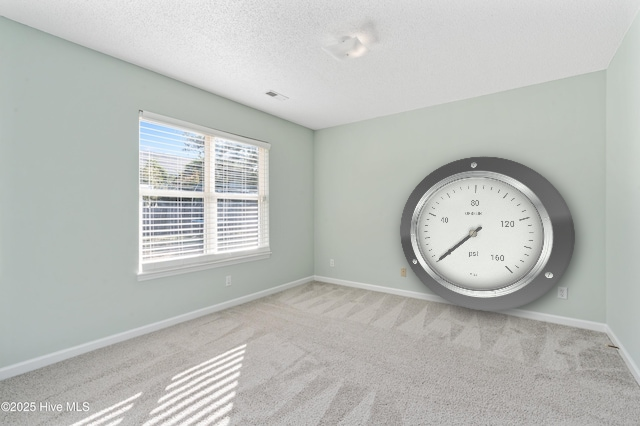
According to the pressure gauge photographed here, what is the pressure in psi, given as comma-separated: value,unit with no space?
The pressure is 0,psi
